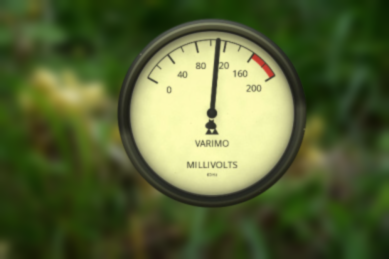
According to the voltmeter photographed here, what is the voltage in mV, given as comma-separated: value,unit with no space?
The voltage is 110,mV
